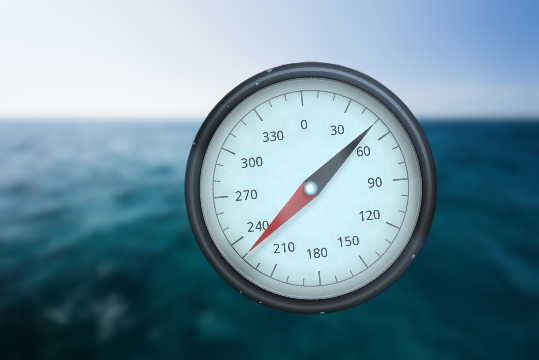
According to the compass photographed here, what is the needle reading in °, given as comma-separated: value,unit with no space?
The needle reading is 230,°
